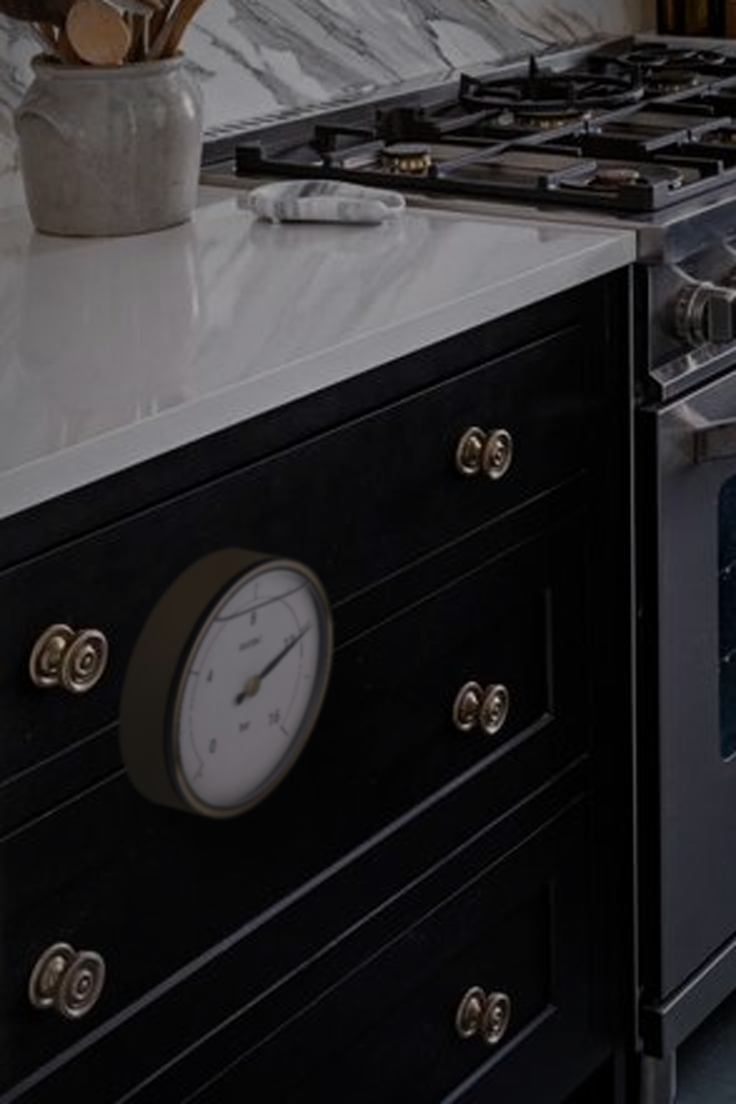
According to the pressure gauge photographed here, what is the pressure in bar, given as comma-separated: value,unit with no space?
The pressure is 12,bar
